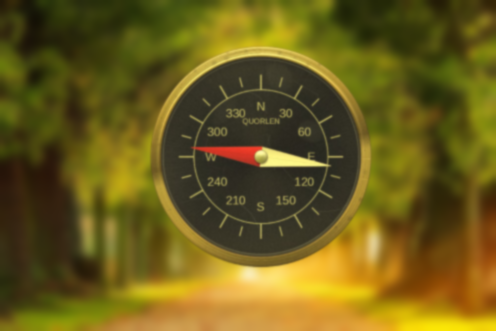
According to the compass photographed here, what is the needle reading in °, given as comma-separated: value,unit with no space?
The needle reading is 277.5,°
